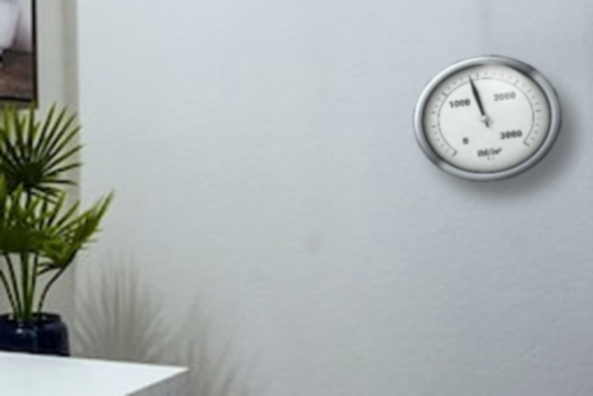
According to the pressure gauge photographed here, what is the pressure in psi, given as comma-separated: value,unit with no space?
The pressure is 1400,psi
